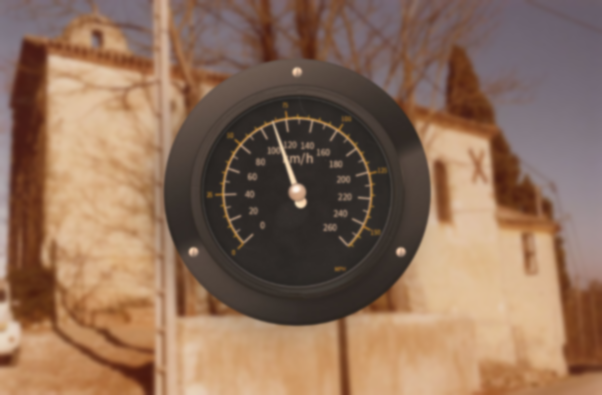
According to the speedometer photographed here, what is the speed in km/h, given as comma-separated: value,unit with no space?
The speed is 110,km/h
